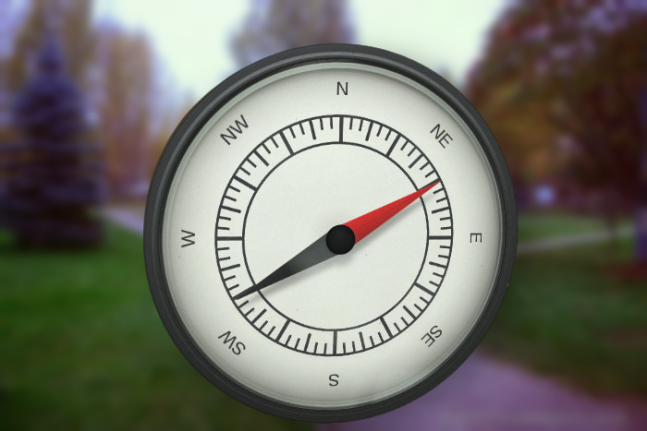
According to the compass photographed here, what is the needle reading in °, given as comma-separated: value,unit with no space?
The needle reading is 60,°
